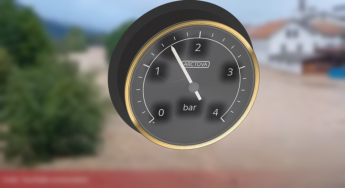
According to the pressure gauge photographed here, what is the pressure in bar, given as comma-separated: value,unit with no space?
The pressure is 1.5,bar
